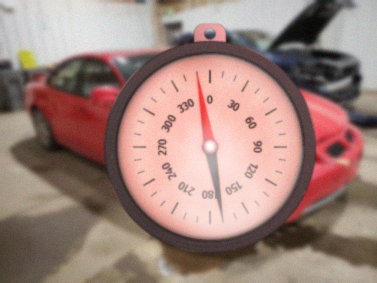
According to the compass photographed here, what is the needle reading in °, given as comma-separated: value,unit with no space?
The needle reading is 350,°
